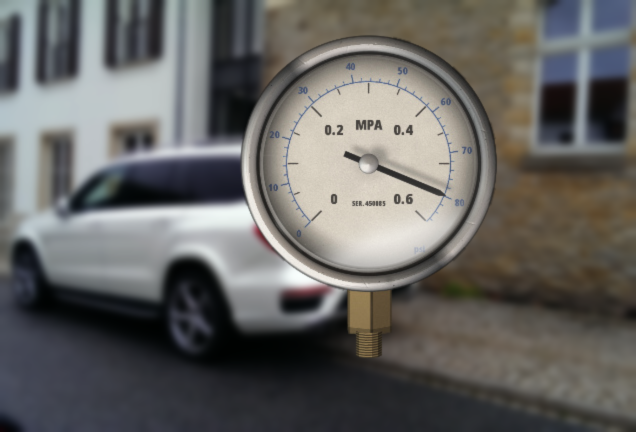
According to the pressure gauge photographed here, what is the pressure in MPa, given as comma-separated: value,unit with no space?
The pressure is 0.55,MPa
